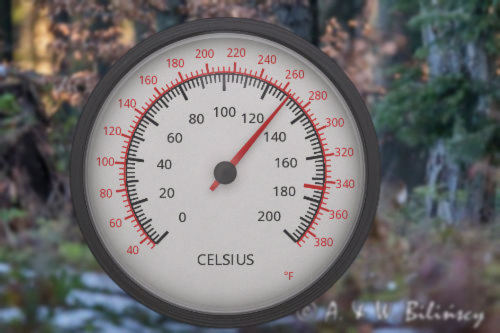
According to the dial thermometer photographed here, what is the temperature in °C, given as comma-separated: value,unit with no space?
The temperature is 130,°C
